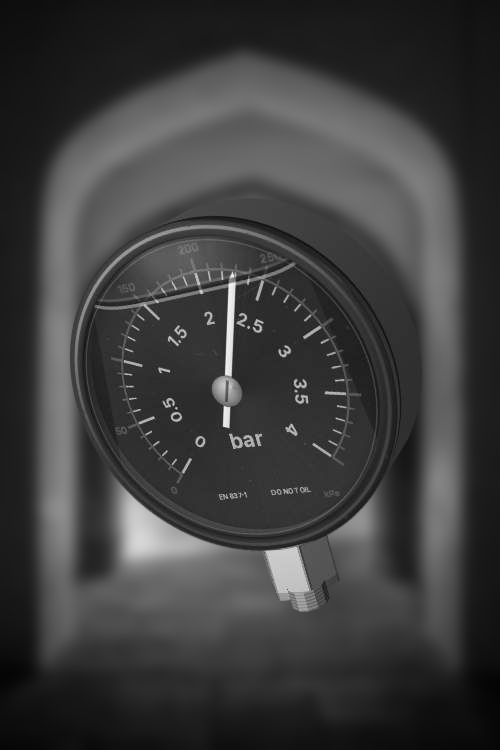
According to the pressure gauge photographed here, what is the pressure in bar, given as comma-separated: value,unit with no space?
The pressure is 2.3,bar
